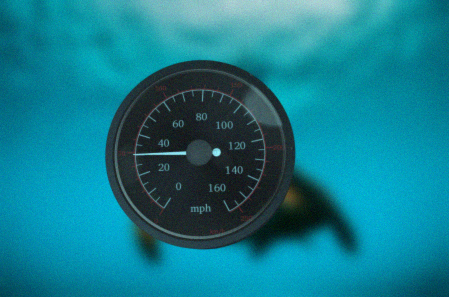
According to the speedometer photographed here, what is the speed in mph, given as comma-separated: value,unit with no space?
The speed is 30,mph
